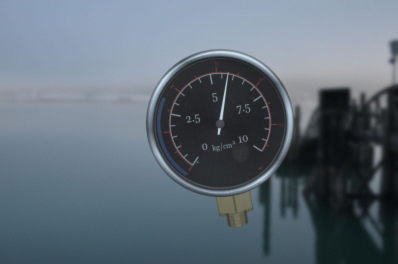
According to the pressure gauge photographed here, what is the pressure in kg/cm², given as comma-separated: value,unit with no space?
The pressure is 5.75,kg/cm²
